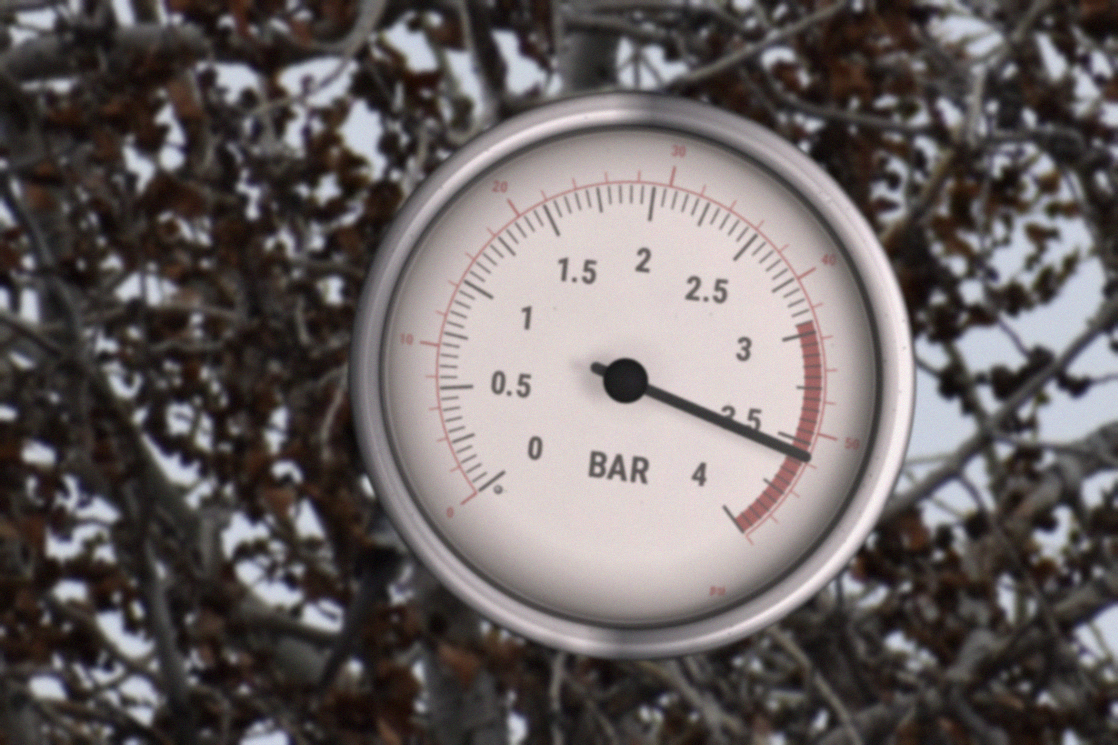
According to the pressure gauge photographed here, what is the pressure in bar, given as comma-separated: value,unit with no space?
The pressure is 3.55,bar
